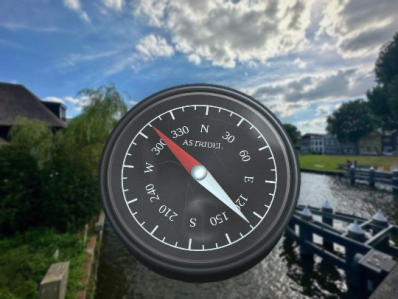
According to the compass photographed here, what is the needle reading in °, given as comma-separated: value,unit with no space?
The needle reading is 310,°
